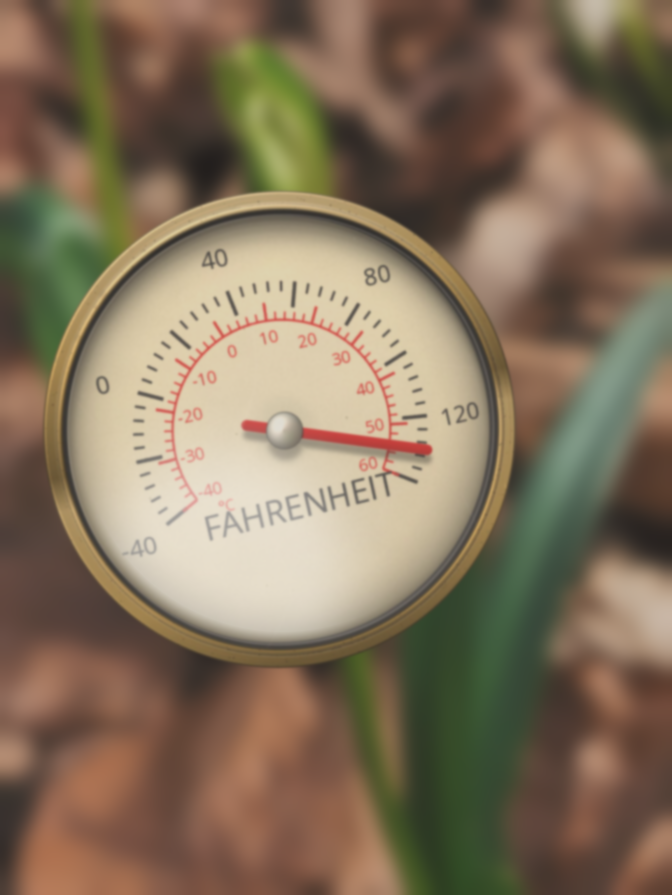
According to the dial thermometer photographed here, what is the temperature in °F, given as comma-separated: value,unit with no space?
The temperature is 130,°F
